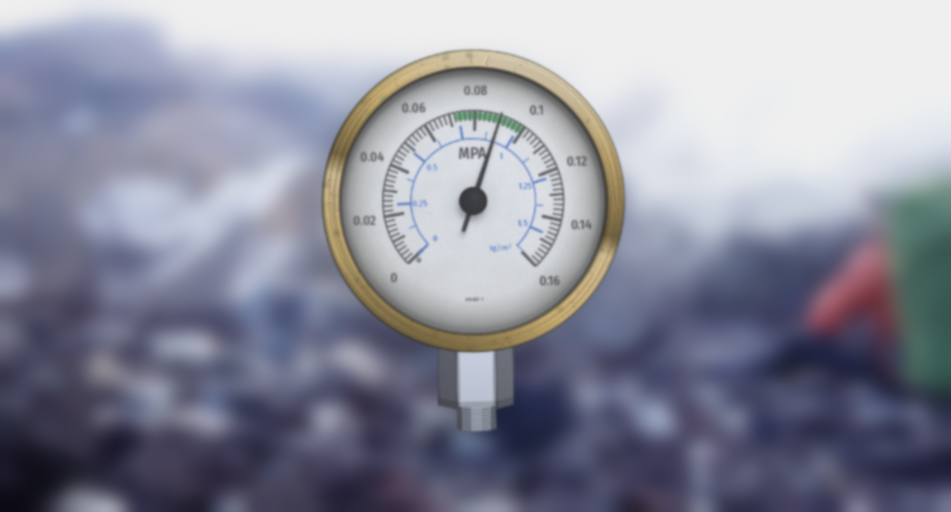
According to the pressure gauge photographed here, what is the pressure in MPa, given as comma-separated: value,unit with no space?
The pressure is 0.09,MPa
